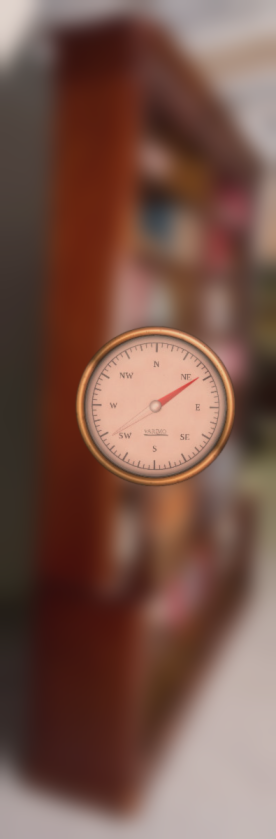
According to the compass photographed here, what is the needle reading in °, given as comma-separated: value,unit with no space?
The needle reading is 55,°
